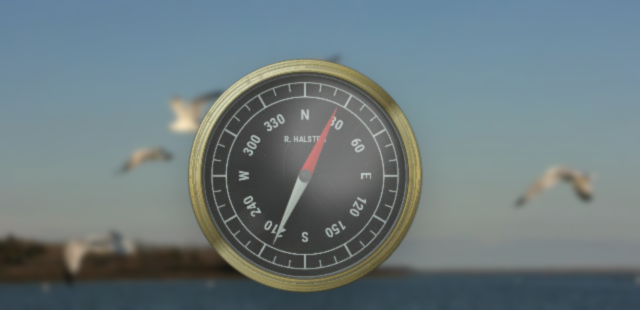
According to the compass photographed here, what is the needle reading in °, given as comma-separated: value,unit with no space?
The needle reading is 25,°
